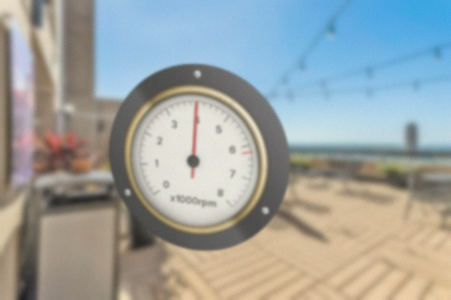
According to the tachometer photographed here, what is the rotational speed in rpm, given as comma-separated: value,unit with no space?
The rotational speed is 4000,rpm
